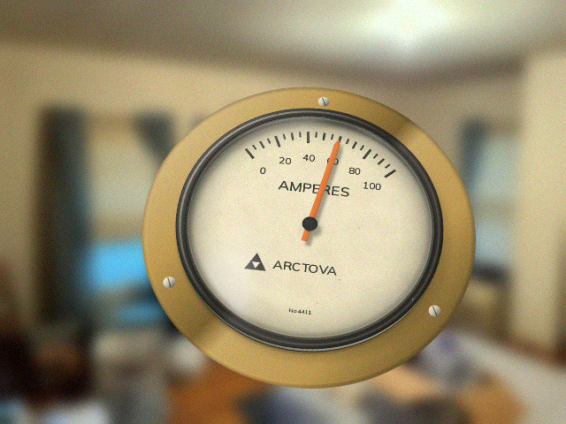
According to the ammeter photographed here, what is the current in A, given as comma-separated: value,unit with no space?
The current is 60,A
